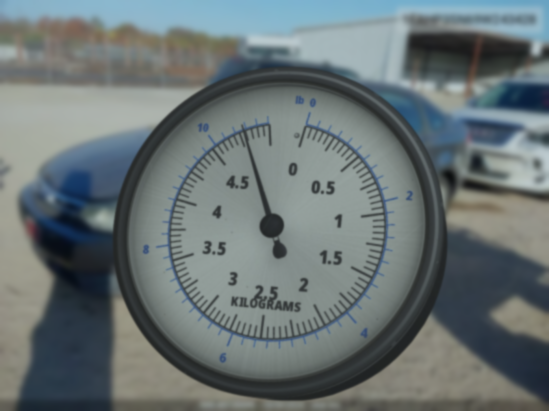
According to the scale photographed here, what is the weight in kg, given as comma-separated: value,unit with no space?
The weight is 4.8,kg
